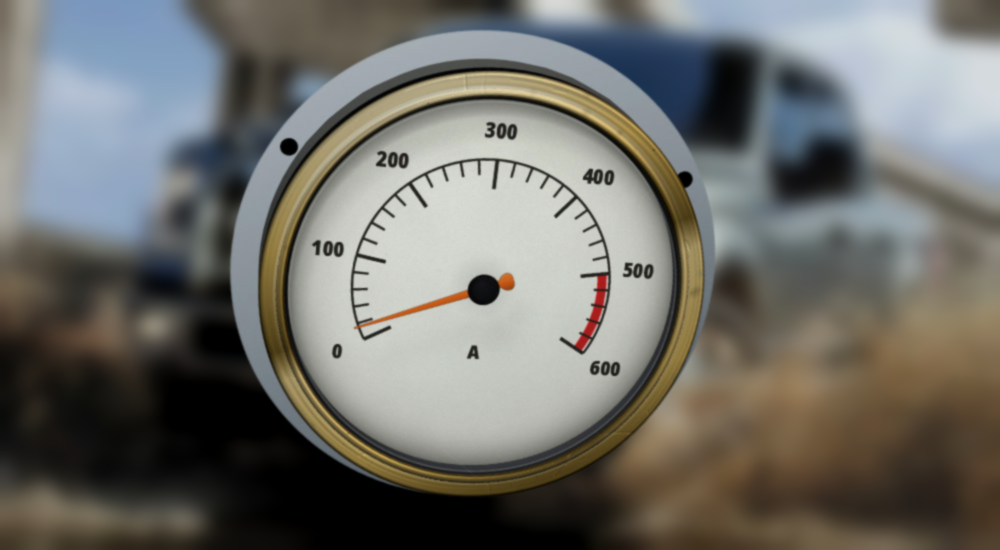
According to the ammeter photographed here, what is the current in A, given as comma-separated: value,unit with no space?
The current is 20,A
